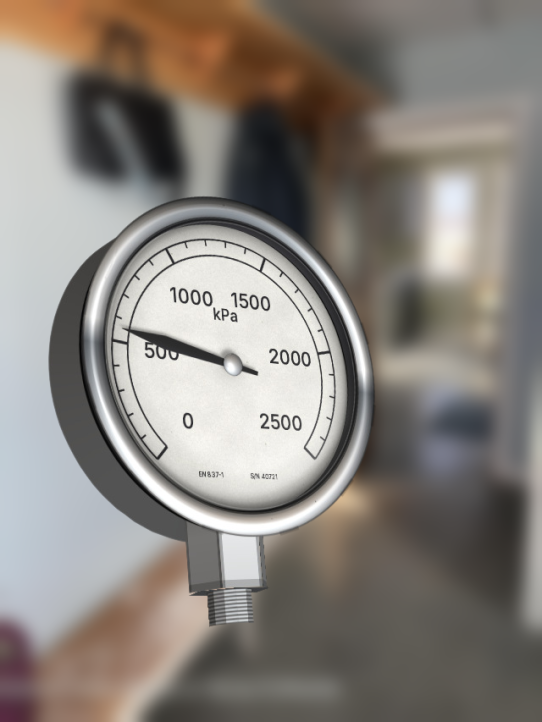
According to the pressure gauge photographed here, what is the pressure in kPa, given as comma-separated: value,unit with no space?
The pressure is 550,kPa
